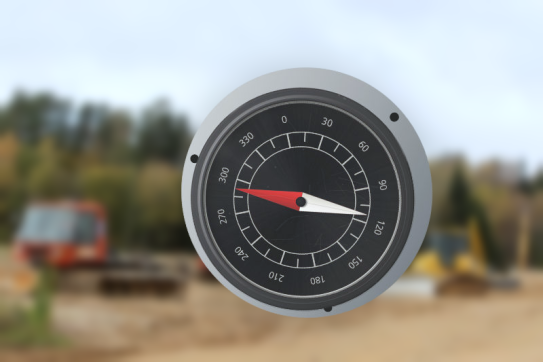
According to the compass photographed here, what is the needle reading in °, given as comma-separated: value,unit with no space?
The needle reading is 292.5,°
